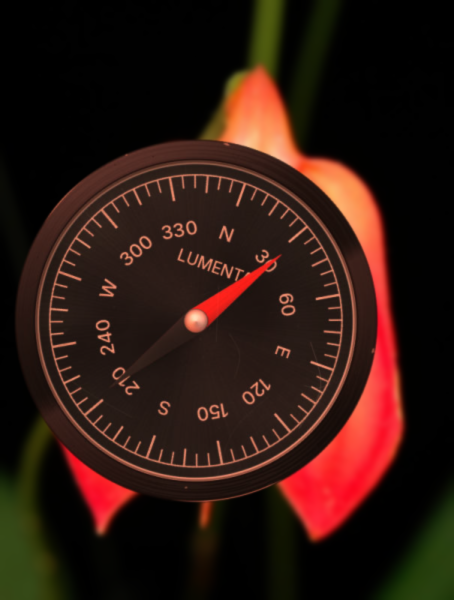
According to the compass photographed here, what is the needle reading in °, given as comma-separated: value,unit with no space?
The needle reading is 32.5,°
